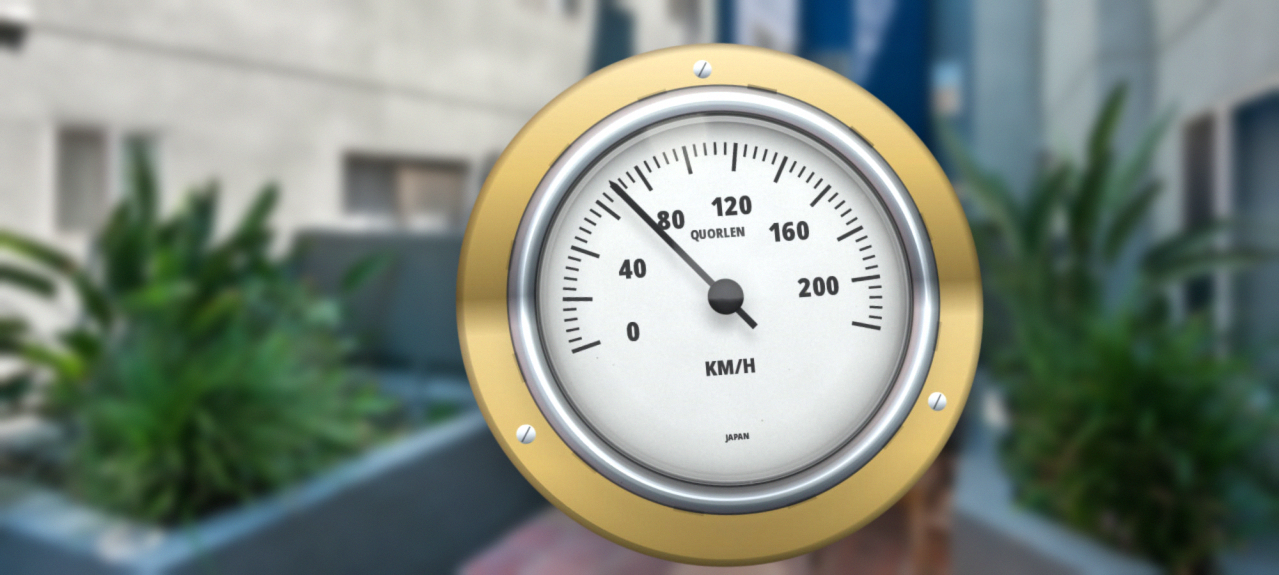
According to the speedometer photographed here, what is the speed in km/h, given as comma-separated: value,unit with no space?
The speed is 68,km/h
